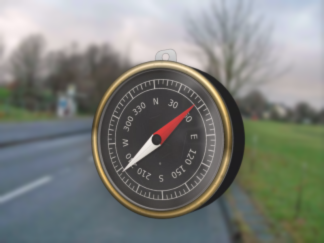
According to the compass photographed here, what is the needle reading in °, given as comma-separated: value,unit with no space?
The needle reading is 55,°
